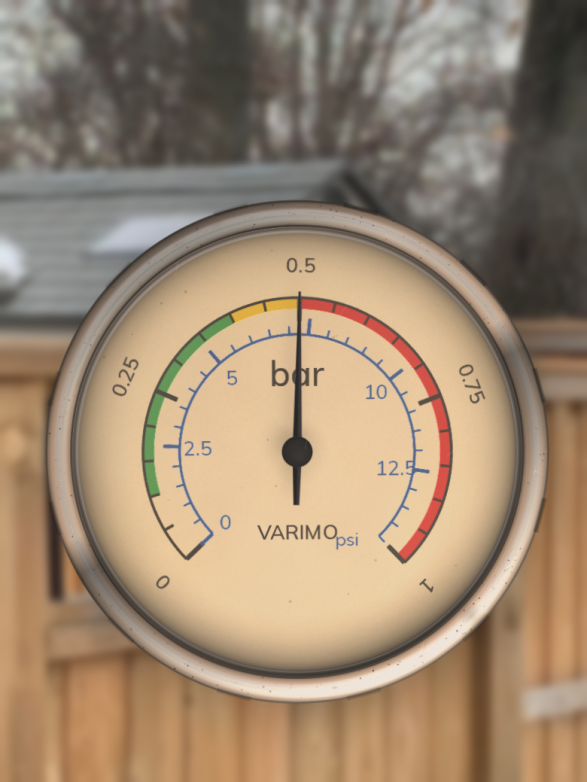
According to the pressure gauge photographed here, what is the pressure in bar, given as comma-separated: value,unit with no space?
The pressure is 0.5,bar
